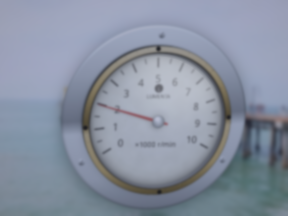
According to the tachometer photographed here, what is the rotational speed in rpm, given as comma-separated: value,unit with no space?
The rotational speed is 2000,rpm
